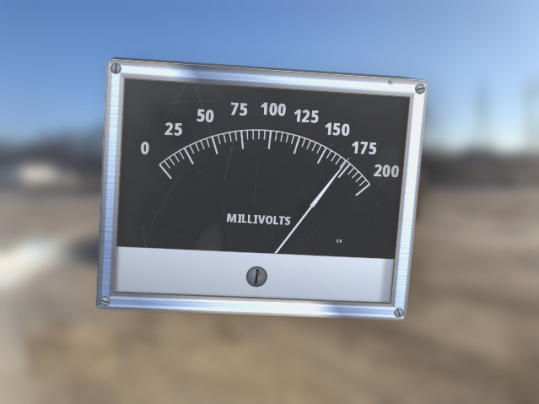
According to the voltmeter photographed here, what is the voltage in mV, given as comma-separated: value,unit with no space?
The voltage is 170,mV
